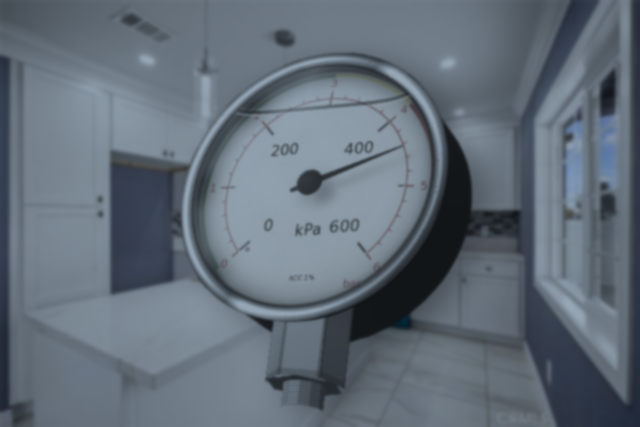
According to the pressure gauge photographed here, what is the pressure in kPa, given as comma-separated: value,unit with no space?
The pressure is 450,kPa
